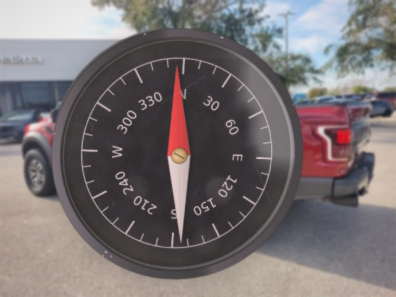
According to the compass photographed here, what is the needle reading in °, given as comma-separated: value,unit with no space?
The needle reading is 355,°
